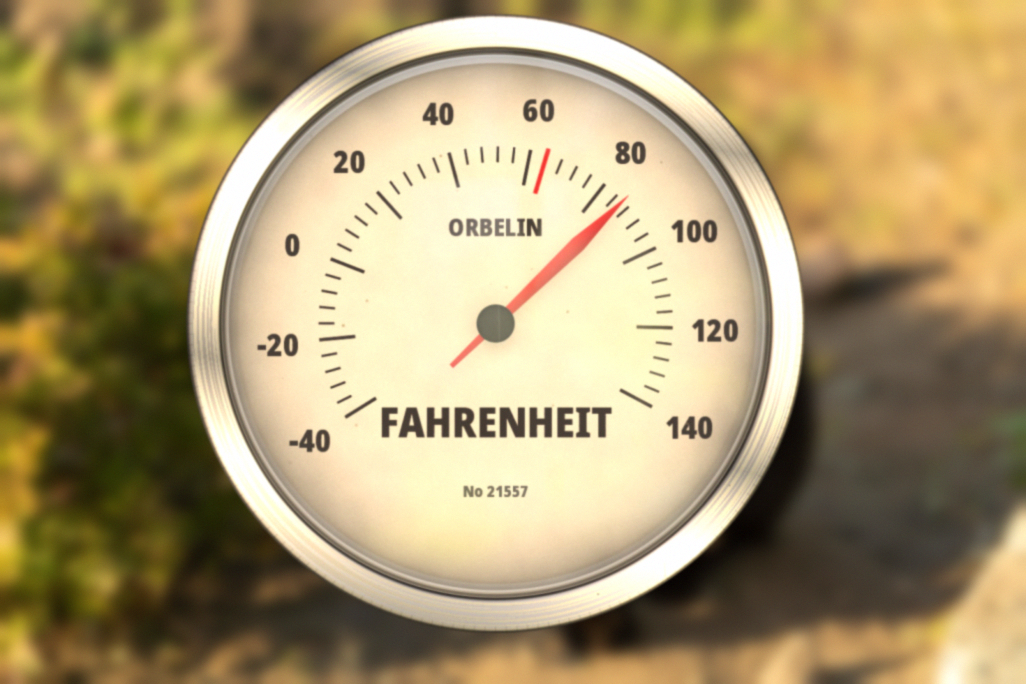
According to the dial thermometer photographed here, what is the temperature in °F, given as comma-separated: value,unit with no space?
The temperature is 86,°F
